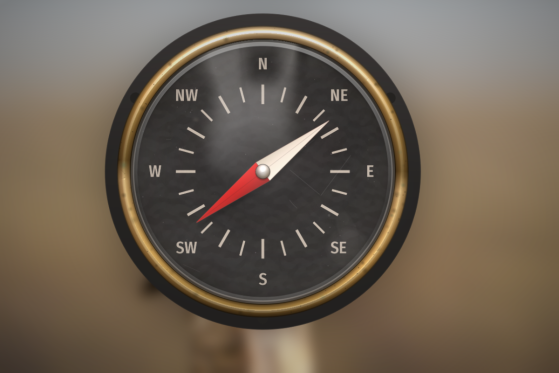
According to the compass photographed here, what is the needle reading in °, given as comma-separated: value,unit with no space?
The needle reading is 232.5,°
